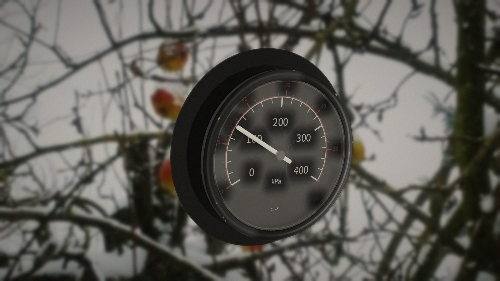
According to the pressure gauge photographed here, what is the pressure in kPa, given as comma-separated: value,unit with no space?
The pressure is 100,kPa
